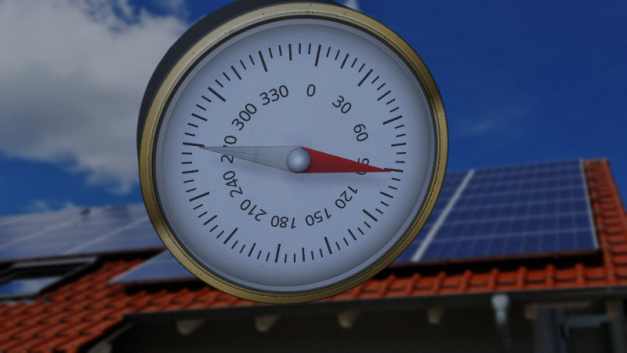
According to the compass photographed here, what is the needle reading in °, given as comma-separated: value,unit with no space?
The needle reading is 90,°
